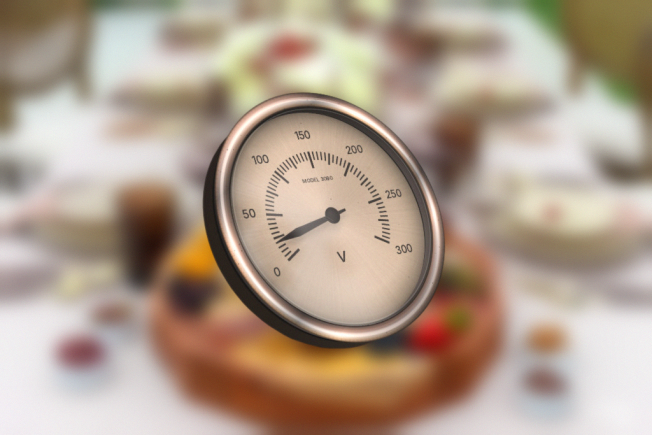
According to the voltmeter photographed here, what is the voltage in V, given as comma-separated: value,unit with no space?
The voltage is 20,V
